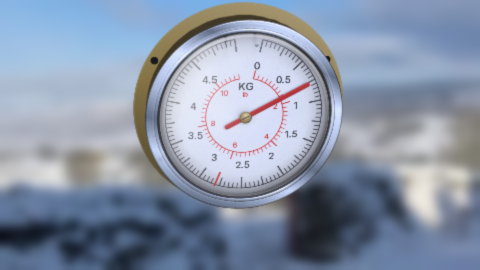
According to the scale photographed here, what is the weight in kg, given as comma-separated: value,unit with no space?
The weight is 0.75,kg
